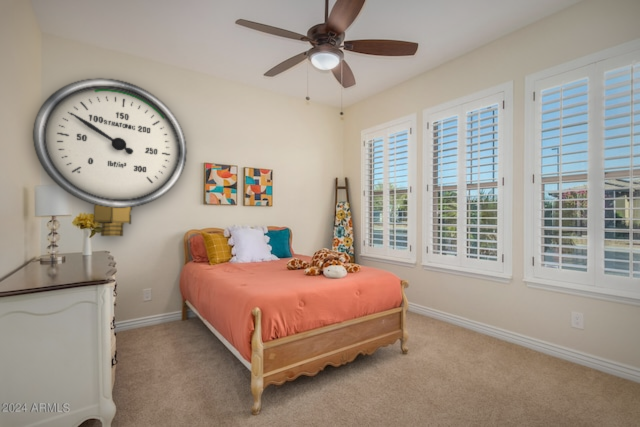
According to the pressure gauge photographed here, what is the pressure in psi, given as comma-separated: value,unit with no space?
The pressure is 80,psi
